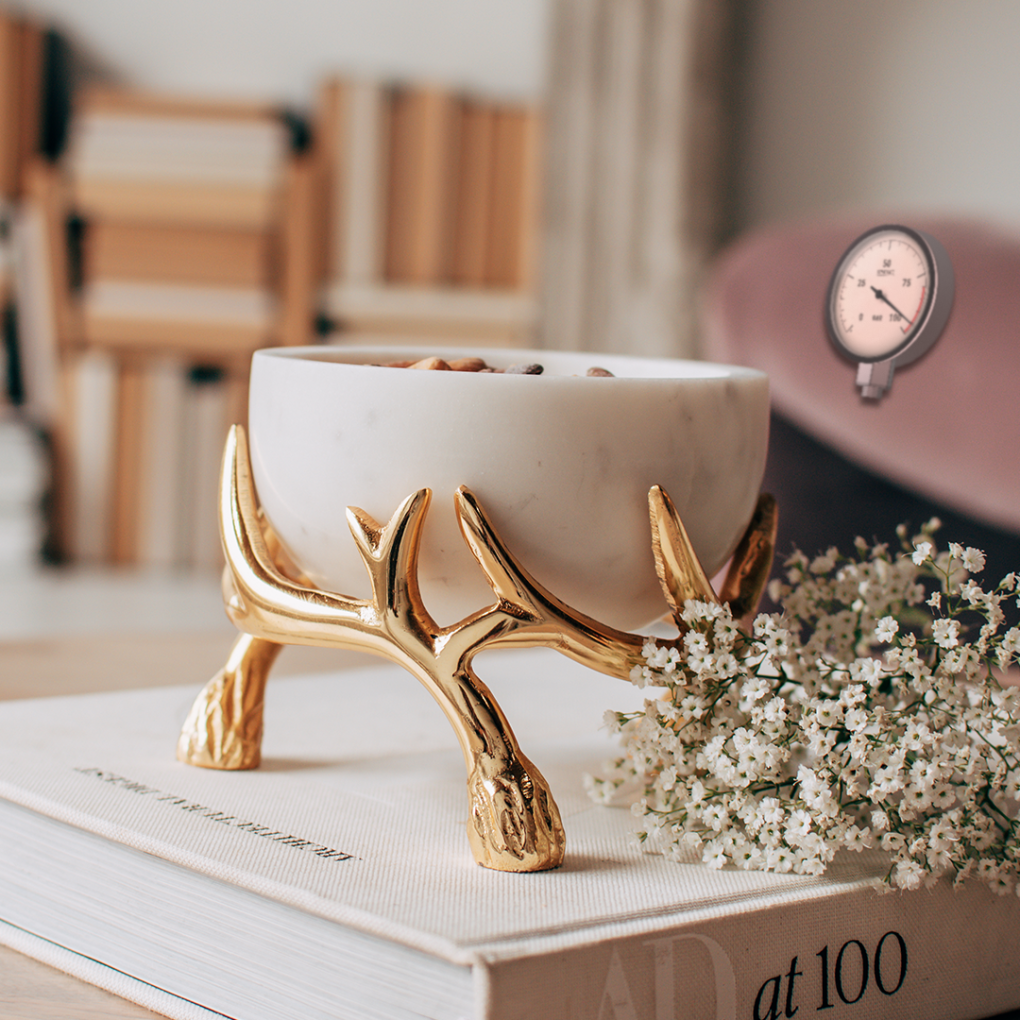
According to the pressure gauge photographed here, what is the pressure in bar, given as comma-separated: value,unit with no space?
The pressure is 95,bar
